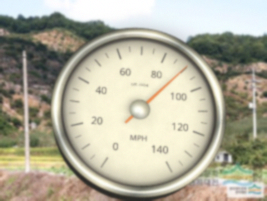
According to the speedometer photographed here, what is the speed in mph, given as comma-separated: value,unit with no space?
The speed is 90,mph
